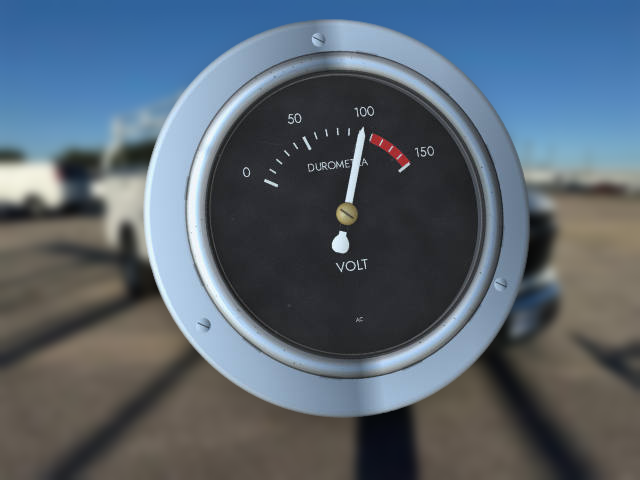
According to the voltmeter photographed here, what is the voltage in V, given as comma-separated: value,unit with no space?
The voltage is 100,V
